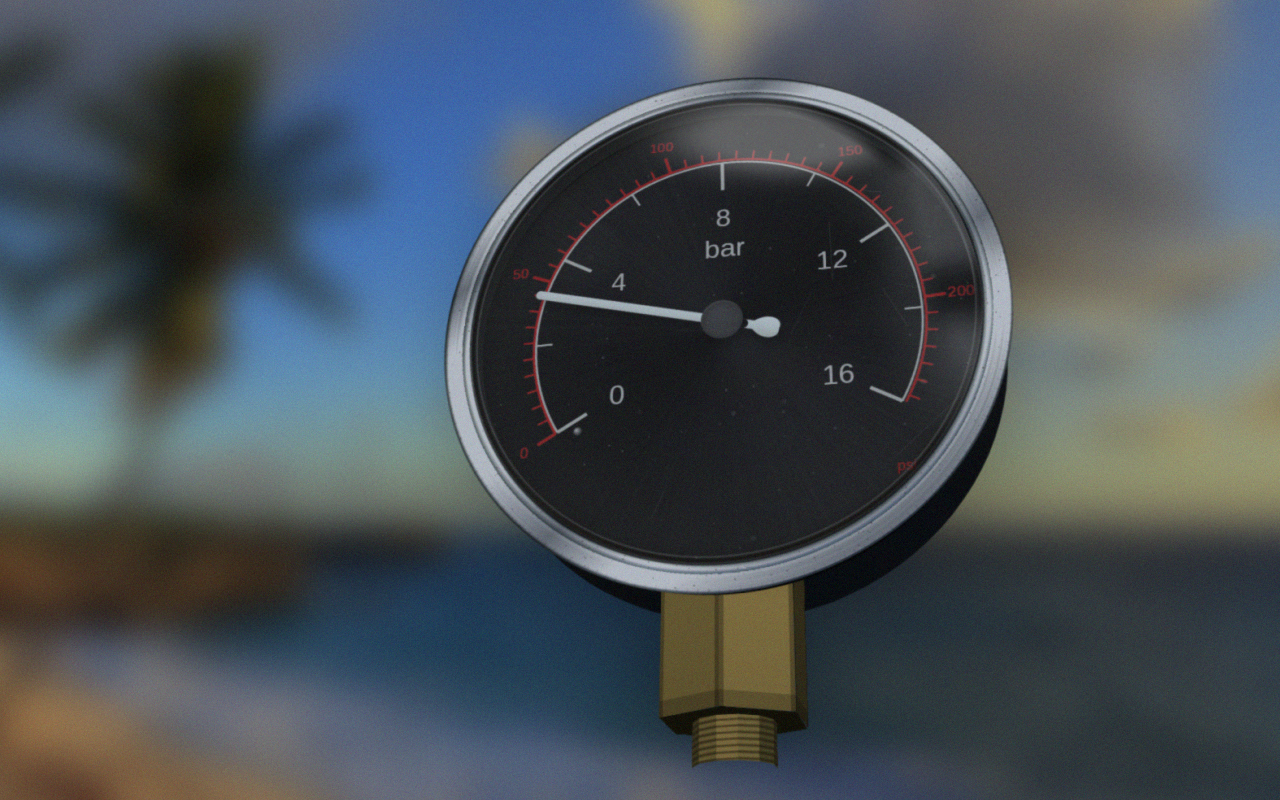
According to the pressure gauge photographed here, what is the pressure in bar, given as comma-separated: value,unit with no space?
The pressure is 3,bar
